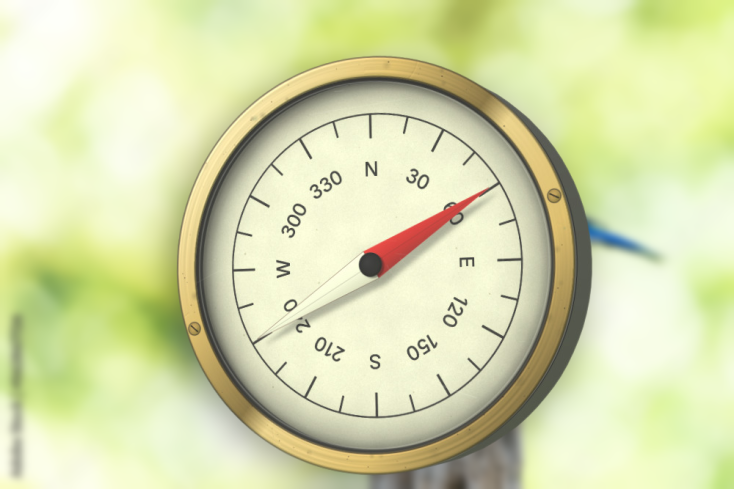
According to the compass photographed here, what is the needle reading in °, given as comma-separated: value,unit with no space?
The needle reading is 60,°
